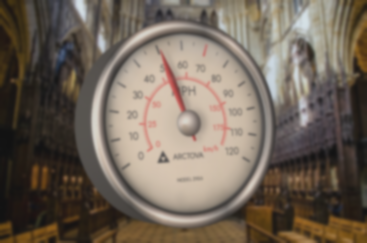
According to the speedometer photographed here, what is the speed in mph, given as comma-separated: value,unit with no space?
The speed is 50,mph
